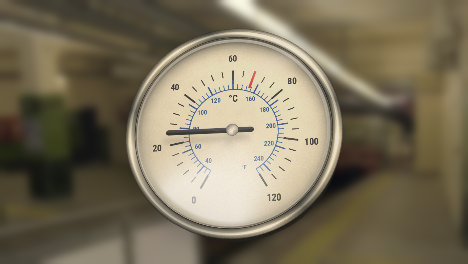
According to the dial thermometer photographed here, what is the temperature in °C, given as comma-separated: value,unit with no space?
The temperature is 24,°C
